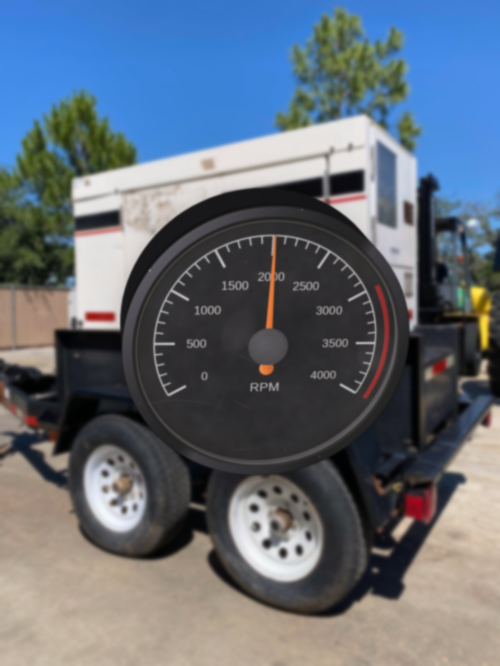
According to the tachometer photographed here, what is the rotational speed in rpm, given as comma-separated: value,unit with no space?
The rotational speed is 2000,rpm
